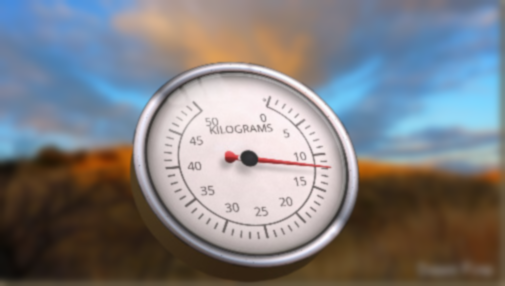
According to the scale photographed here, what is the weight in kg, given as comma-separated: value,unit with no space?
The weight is 12,kg
